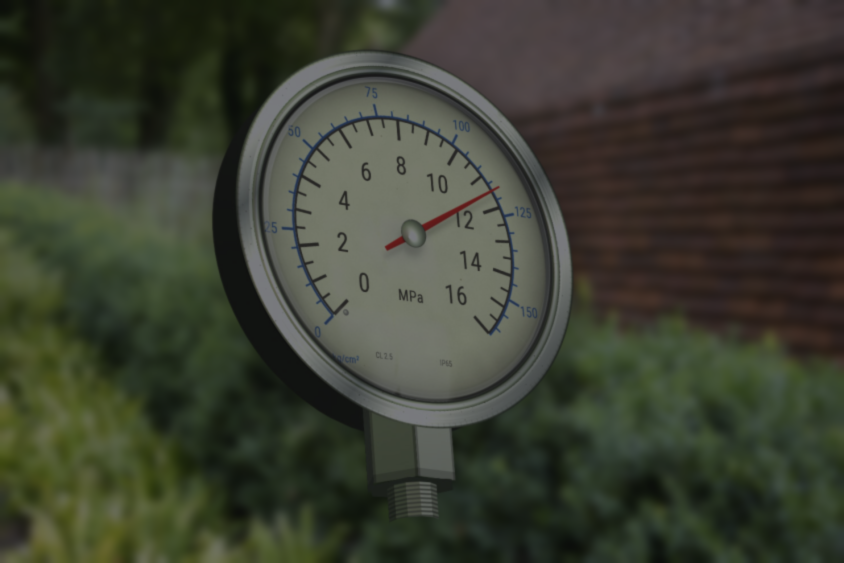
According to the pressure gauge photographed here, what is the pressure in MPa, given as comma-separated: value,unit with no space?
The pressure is 11.5,MPa
